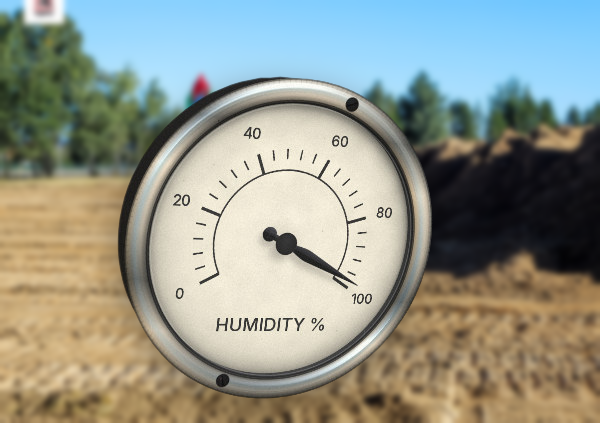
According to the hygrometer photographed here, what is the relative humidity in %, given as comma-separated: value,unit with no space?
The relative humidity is 98,%
